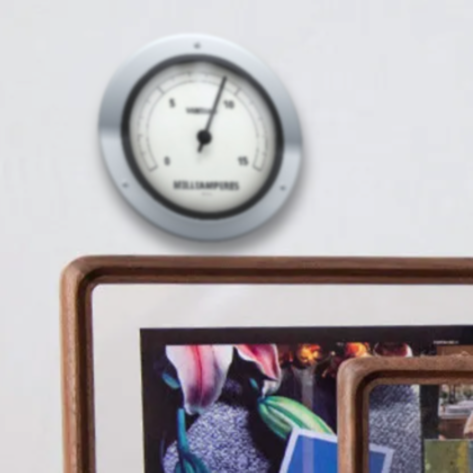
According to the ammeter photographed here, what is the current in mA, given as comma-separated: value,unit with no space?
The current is 9,mA
